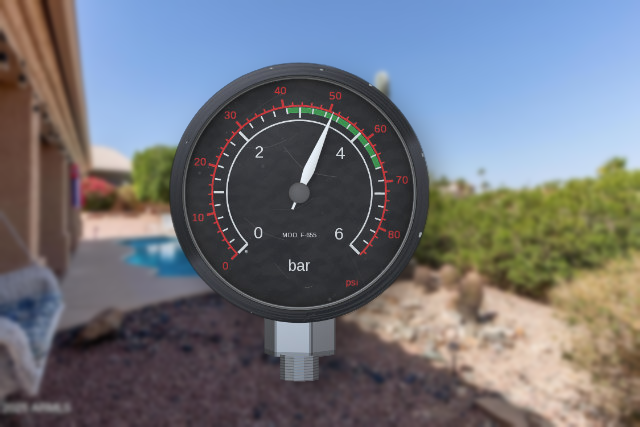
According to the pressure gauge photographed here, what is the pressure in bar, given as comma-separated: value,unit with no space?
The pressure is 3.5,bar
